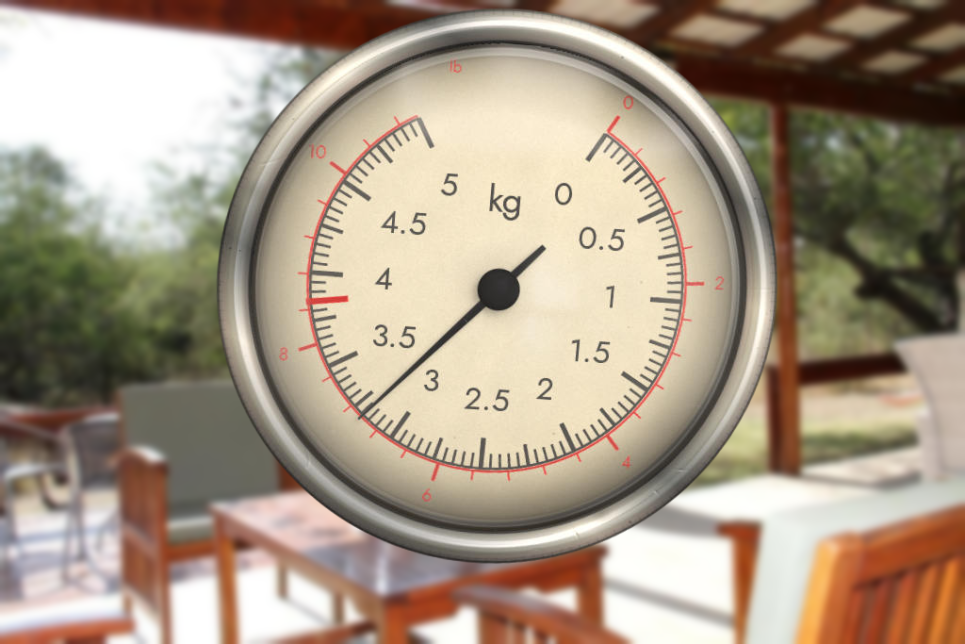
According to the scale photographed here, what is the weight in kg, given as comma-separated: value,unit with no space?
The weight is 3.2,kg
